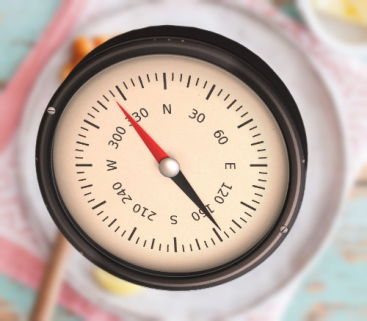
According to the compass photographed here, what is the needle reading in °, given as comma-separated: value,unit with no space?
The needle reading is 325,°
